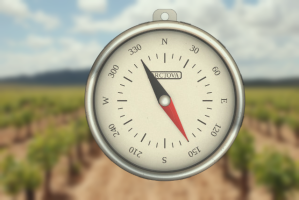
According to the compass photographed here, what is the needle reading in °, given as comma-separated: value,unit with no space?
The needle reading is 150,°
